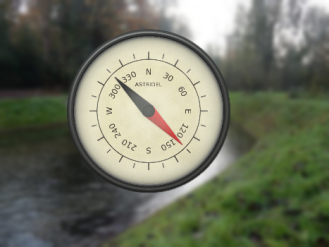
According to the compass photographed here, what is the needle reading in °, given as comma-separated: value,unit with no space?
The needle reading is 135,°
